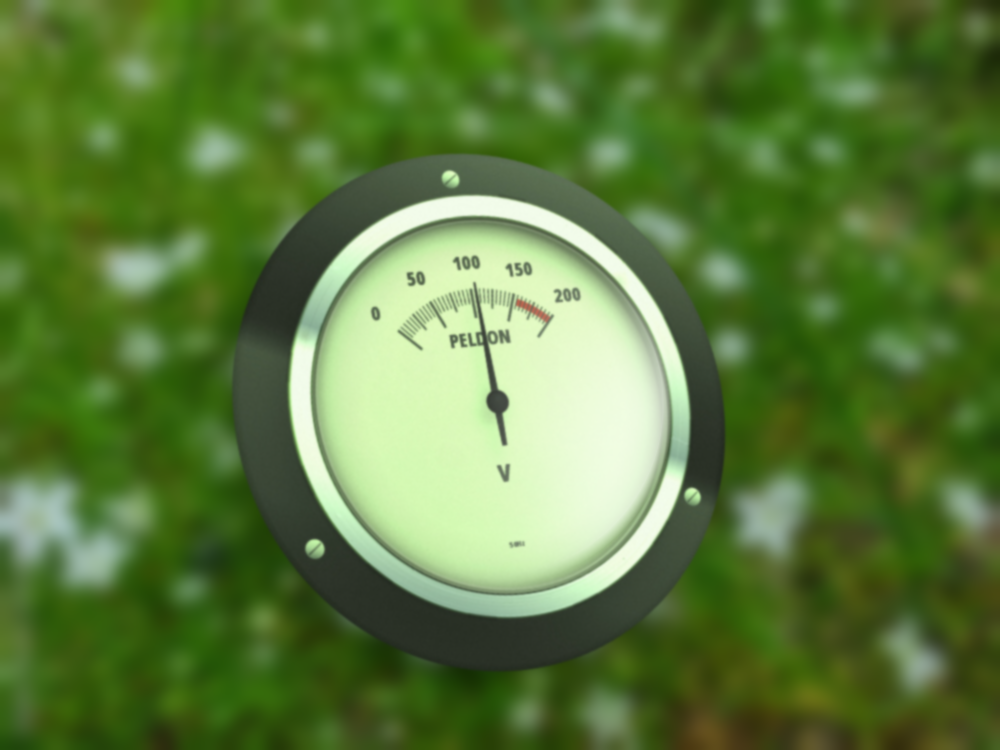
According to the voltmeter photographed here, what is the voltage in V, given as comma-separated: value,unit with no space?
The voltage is 100,V
